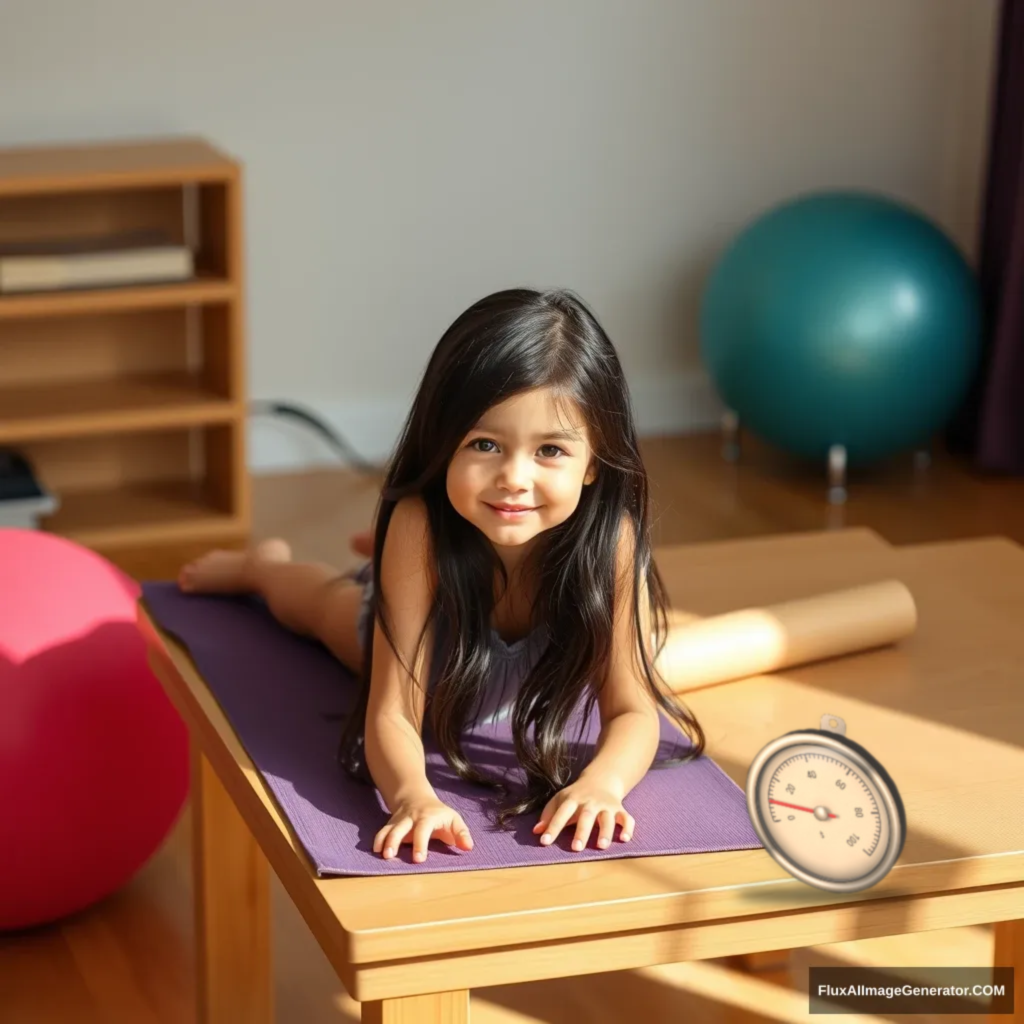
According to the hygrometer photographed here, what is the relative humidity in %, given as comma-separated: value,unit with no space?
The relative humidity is 10,%
